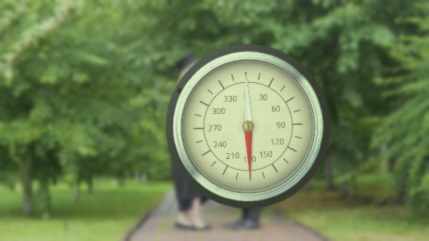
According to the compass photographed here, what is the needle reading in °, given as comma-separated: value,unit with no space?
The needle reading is 180,°
